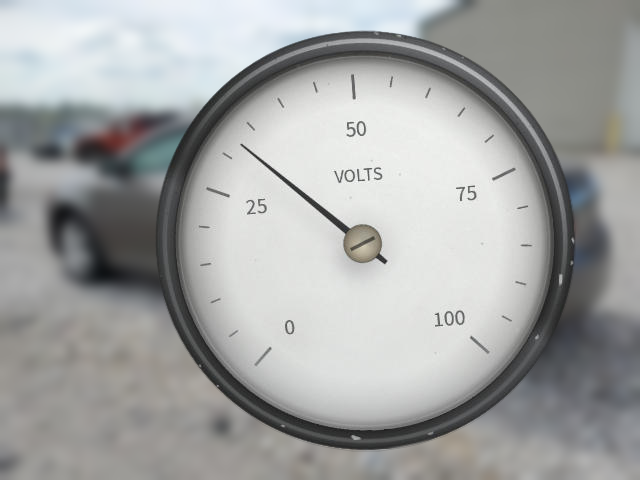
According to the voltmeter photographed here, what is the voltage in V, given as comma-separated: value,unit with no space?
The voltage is 32.5,V
